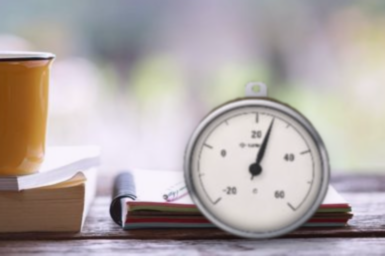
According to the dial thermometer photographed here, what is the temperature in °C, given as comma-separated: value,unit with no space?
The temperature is 25,°C
